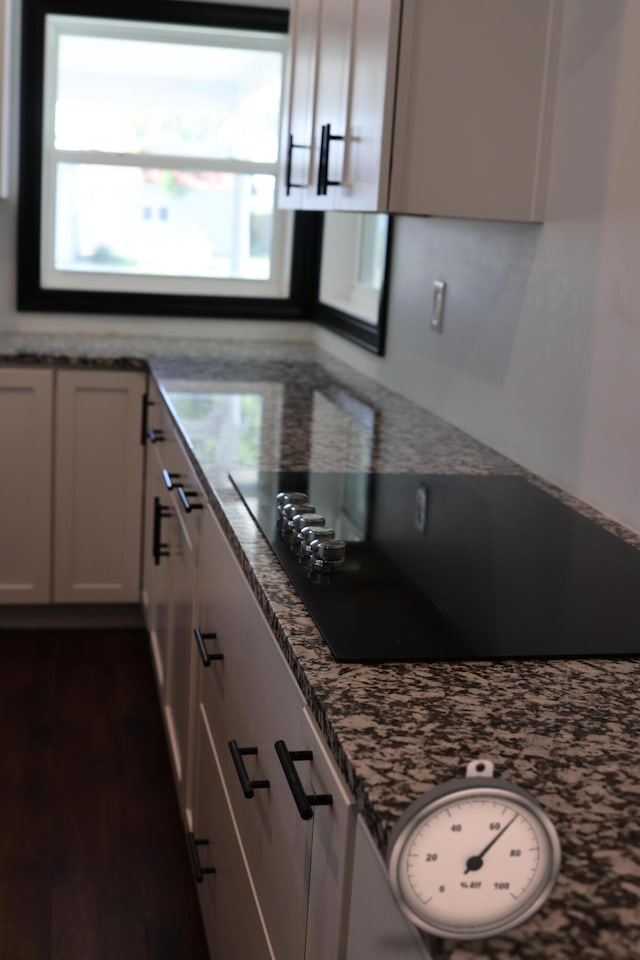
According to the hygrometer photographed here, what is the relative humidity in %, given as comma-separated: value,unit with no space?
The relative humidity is 64,%
